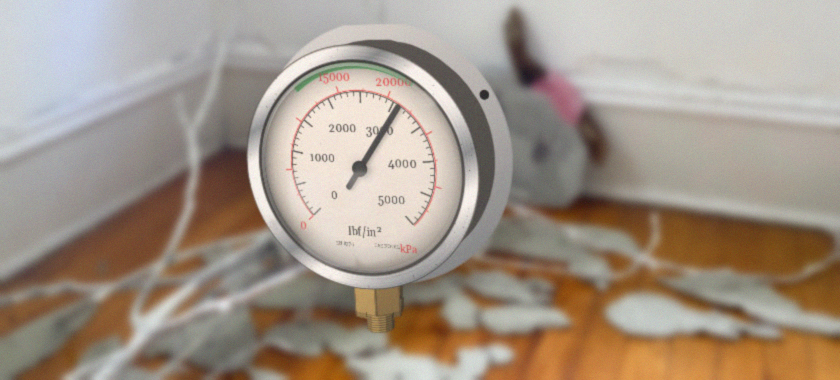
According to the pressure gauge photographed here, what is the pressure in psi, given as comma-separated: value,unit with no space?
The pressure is 3100,psi
